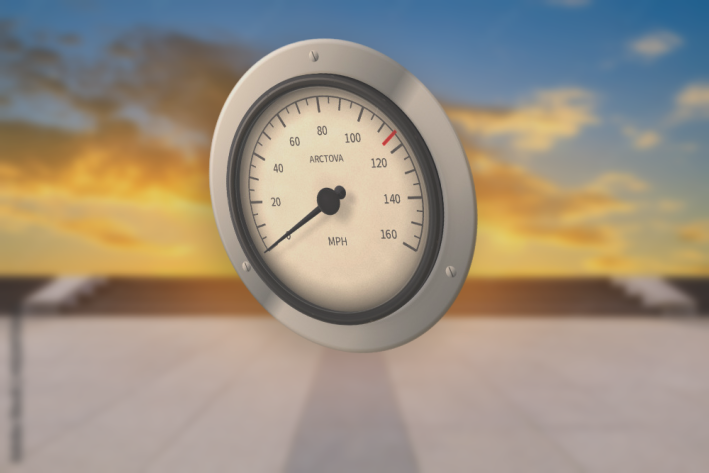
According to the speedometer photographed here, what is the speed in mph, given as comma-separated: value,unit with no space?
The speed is 0,mph
